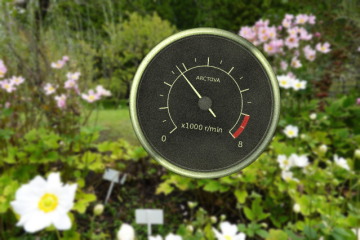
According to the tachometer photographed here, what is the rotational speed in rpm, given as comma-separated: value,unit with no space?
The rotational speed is 2750,rpm
